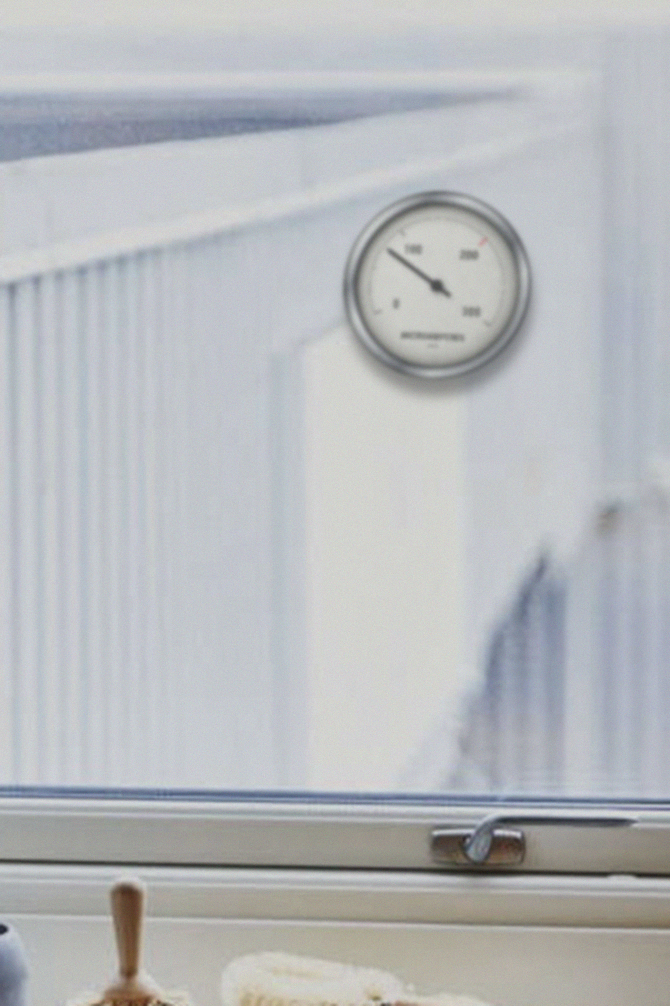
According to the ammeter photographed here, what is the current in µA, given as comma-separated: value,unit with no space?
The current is 75,µA
